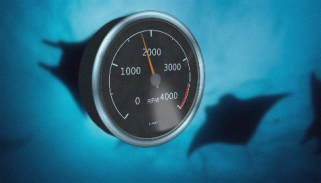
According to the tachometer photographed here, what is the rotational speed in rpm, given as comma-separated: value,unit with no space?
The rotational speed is 1750,rpm
